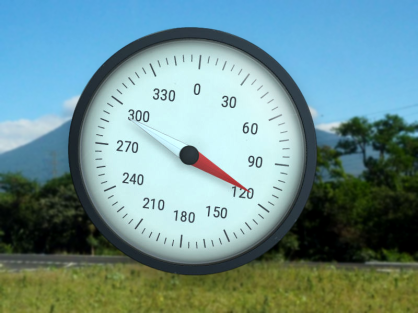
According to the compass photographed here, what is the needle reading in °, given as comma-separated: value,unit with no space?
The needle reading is 115,°
